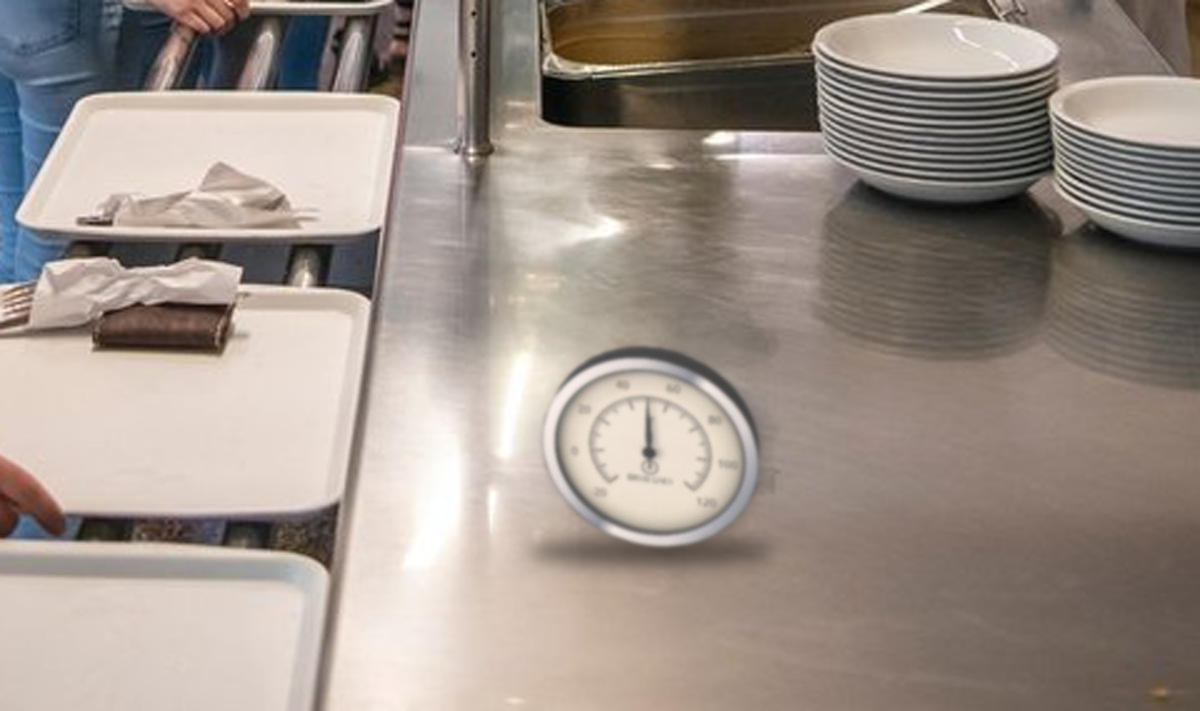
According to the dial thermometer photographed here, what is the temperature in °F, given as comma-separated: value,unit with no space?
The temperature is 50,°F
